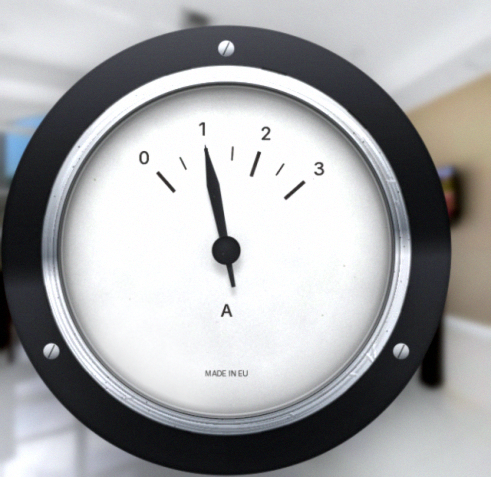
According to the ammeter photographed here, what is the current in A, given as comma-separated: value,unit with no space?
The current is 1,A
